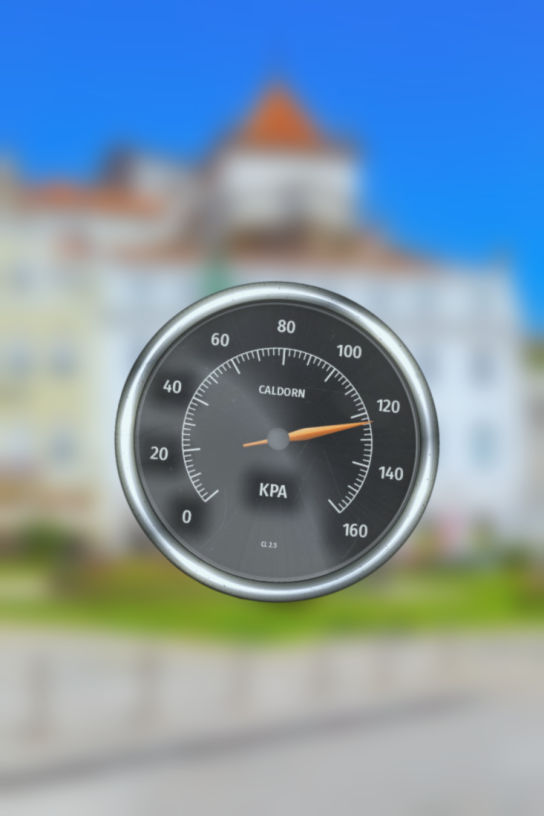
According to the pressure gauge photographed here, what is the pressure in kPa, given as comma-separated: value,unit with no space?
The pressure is 124,kPa
